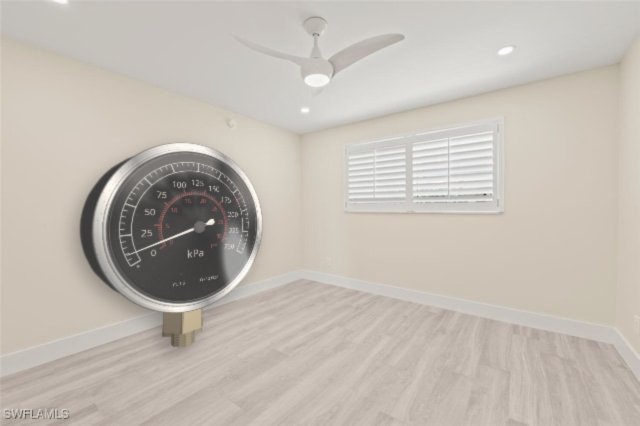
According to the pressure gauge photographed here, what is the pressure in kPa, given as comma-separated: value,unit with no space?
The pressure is 10,kPa
